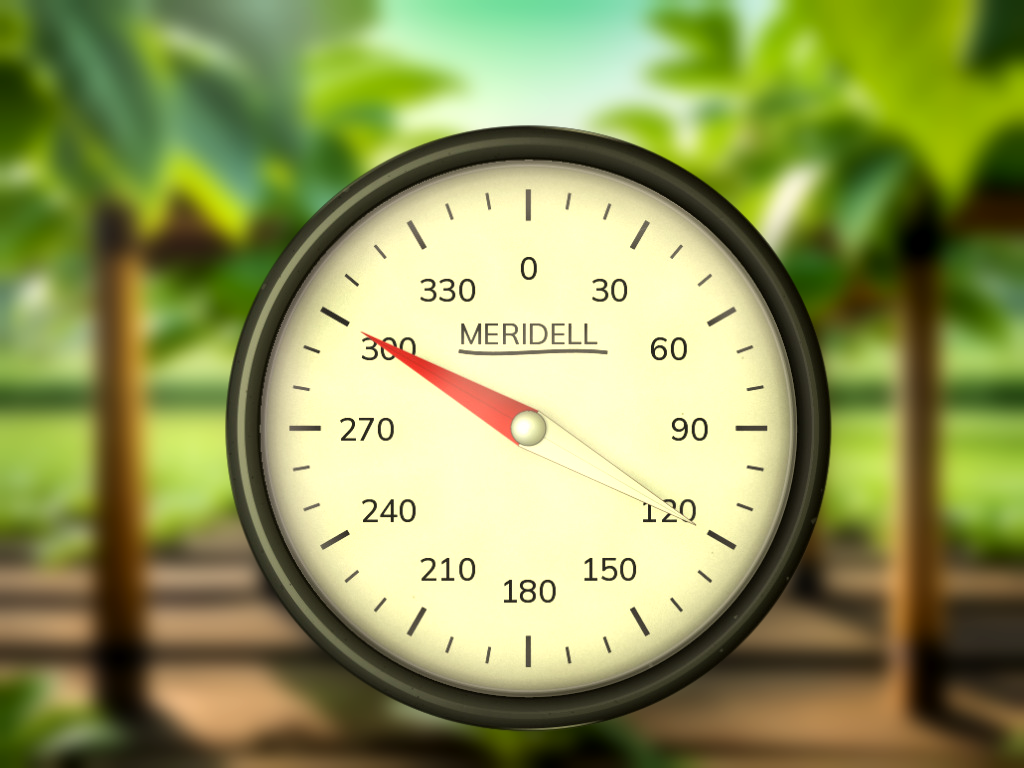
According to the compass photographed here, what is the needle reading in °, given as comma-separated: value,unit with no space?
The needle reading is 300,°
